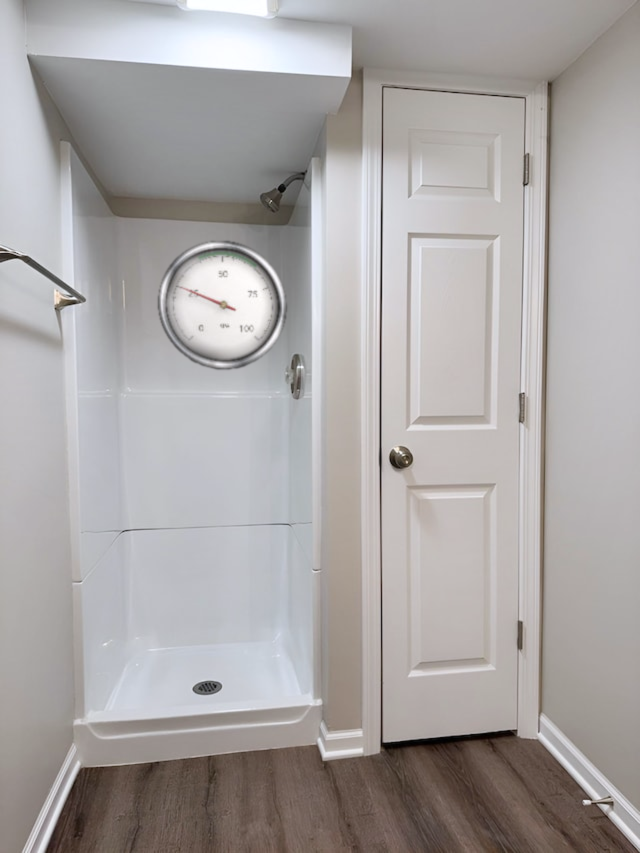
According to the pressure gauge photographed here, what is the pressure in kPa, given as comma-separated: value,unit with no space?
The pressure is 25,kPa
